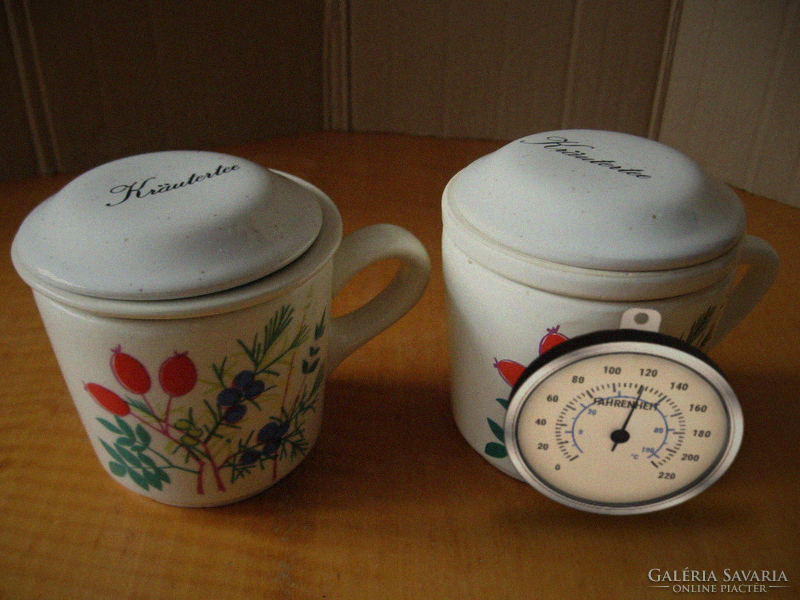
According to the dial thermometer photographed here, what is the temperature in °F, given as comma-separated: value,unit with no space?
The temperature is 120,°F
